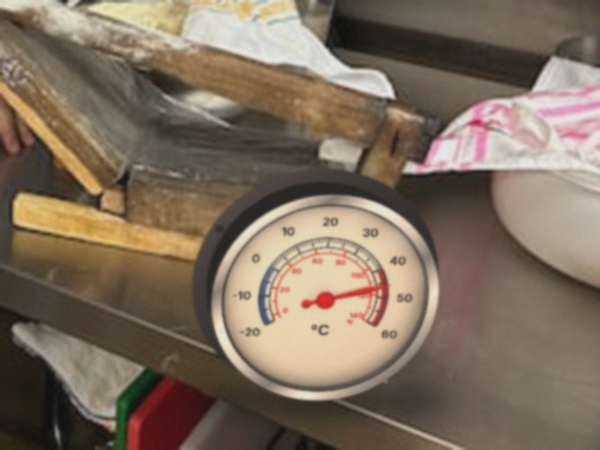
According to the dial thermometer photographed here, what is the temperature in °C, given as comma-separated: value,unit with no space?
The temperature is 45,°C
